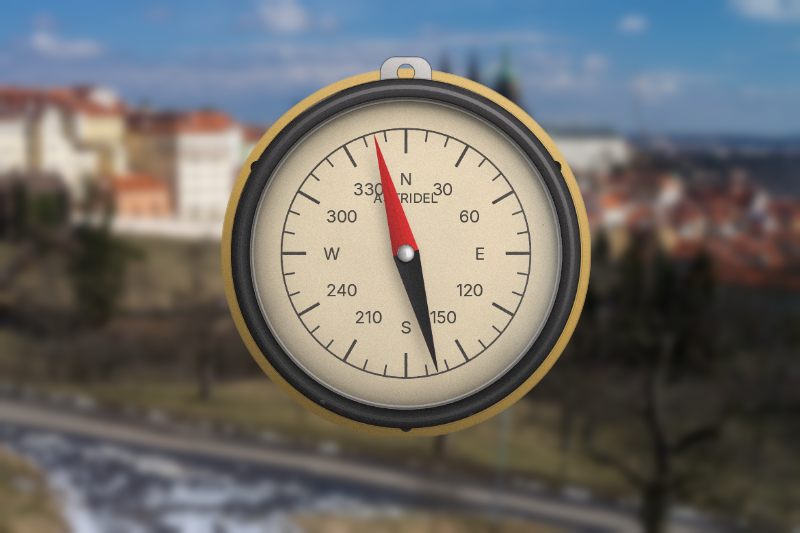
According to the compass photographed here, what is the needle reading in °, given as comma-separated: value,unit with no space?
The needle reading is 345,°
